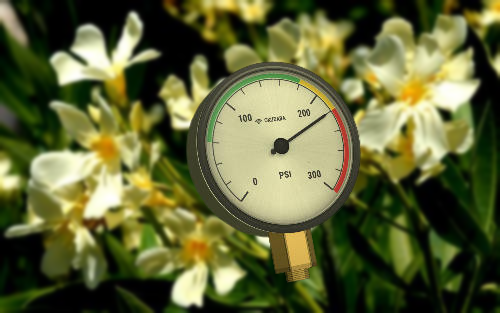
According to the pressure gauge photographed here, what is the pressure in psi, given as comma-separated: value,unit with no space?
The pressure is 220,psi
